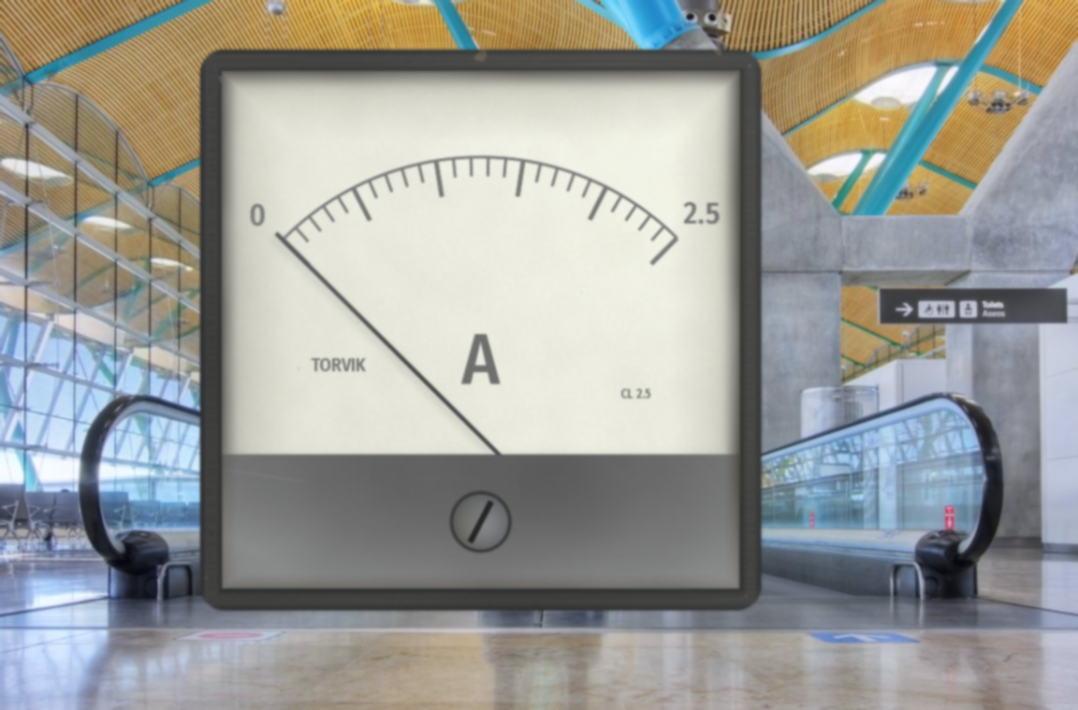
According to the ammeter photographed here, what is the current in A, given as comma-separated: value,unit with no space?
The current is 0,A
